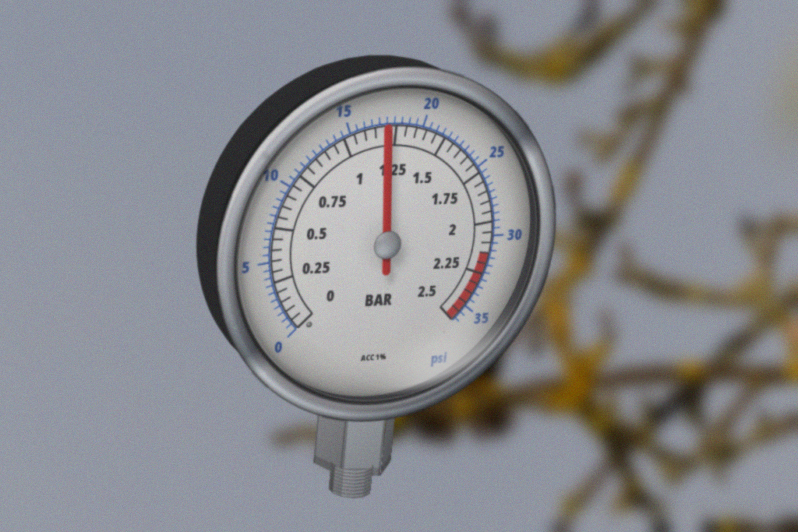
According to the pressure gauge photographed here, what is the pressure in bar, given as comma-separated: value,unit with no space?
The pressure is 1.2,bar
